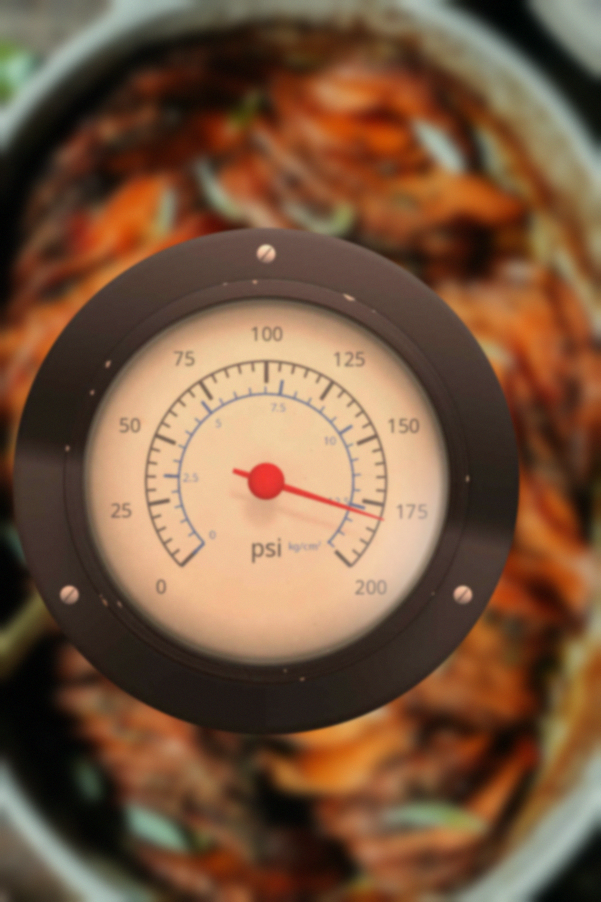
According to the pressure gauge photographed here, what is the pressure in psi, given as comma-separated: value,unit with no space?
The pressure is 180,psi
